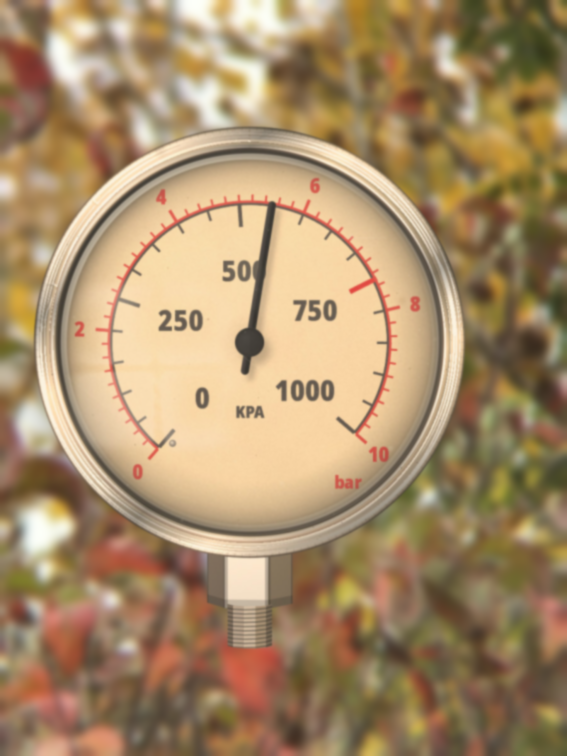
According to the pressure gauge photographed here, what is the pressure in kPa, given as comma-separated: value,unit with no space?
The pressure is 550,kPa
